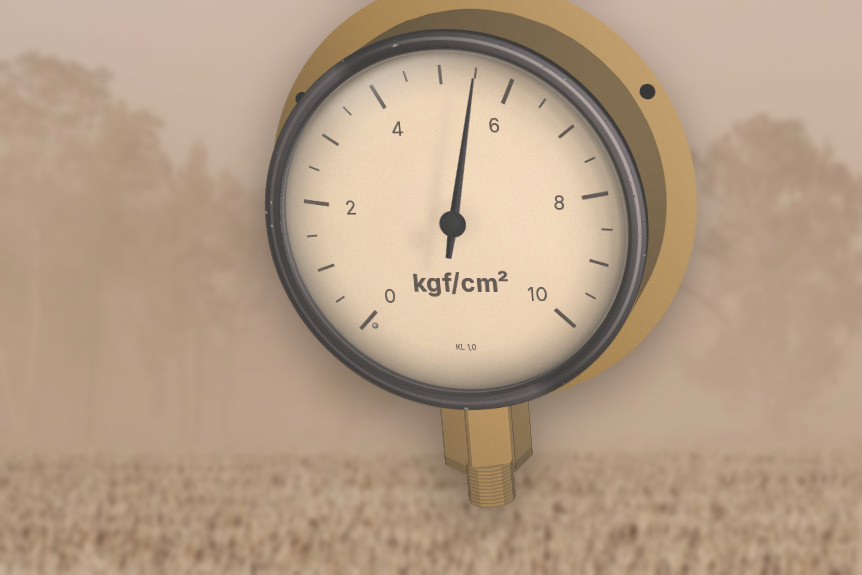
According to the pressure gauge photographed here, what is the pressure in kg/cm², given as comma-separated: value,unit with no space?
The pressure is 5.5,kg/cm²
